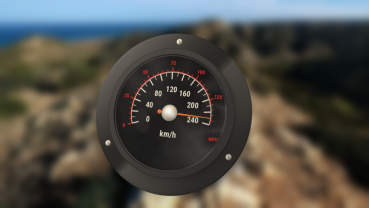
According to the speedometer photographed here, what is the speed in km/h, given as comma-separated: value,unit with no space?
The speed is 230,km/h
